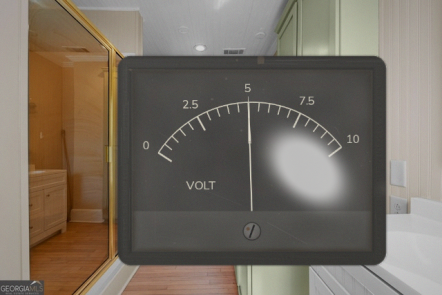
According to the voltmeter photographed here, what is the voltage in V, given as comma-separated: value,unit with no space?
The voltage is 5,V
